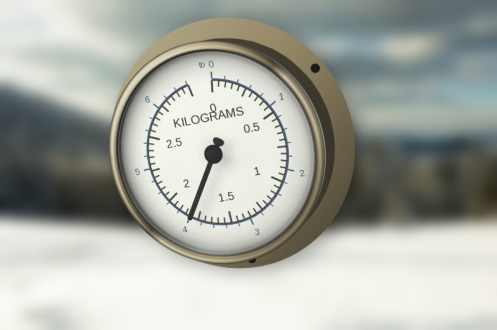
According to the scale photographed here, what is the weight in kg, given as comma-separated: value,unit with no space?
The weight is 1.8,kg
